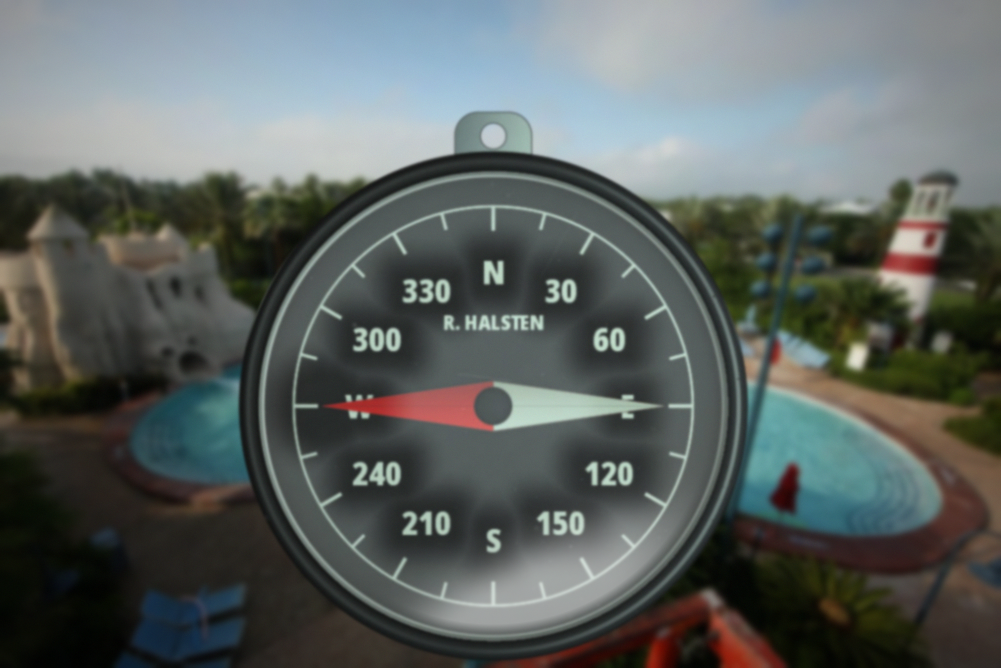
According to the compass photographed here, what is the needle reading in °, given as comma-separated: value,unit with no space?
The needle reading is 270,°
